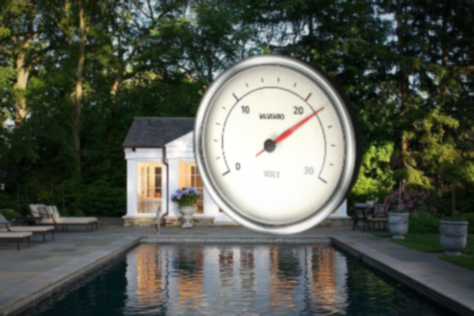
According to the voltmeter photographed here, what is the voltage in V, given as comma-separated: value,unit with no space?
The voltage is 22,V
